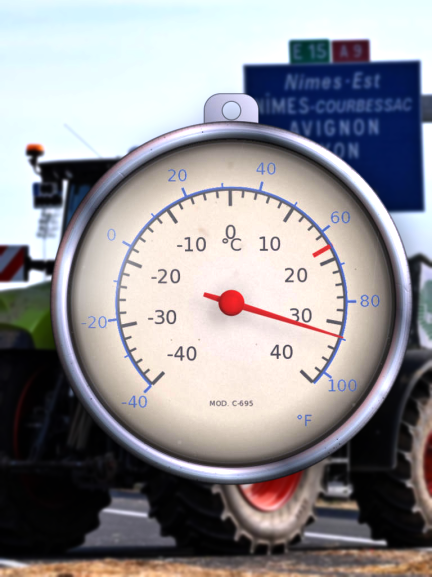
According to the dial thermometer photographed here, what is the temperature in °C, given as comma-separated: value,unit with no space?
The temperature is 32,°C
